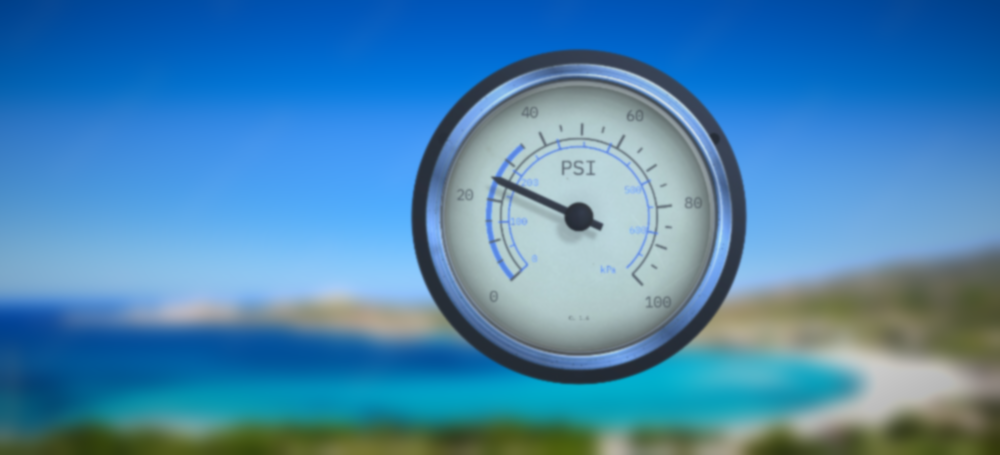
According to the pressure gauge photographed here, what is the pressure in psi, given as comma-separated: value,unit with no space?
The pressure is 25,psi
